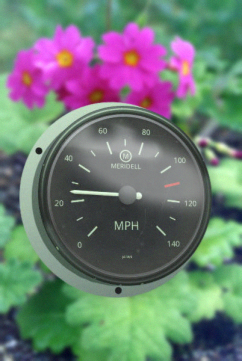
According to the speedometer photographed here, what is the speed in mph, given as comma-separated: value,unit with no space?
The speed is 25,mph
